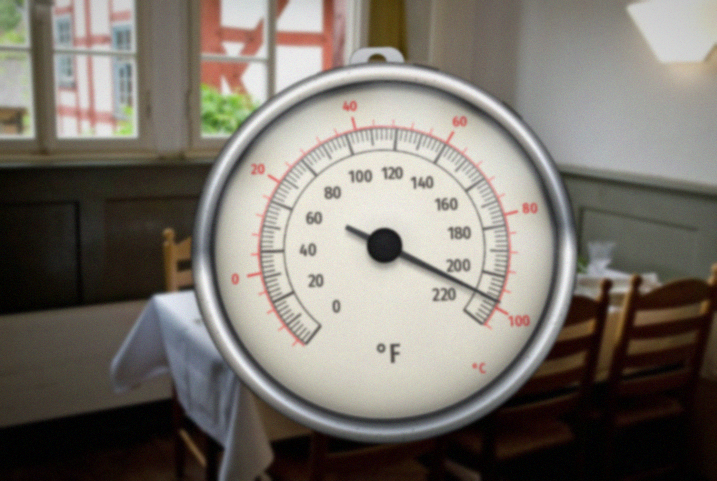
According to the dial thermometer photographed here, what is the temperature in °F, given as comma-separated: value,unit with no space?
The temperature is 210,°F
